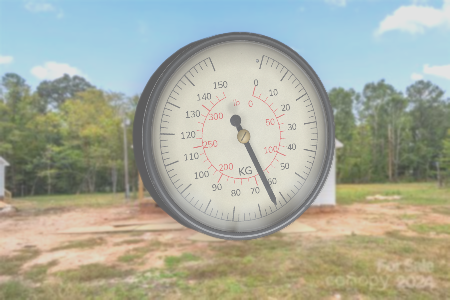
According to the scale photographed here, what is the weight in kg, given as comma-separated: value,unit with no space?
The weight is 64,kg
